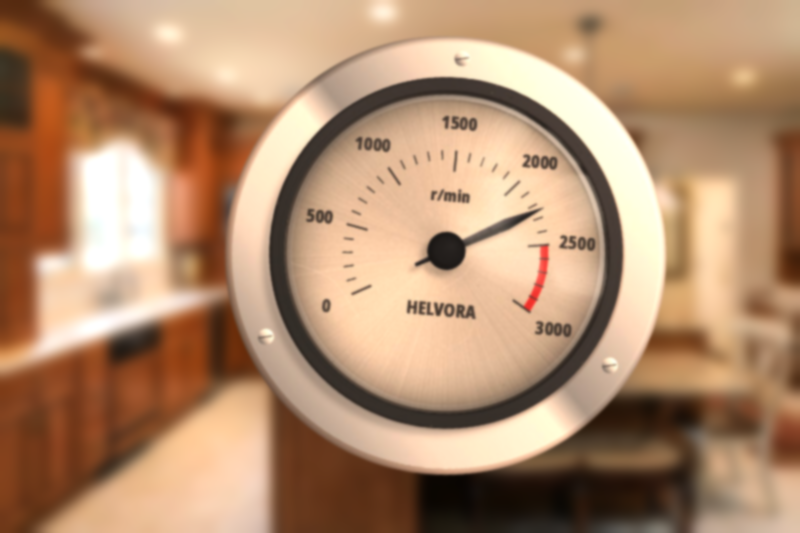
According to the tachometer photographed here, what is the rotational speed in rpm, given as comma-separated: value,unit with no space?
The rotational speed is 2250,rpm
